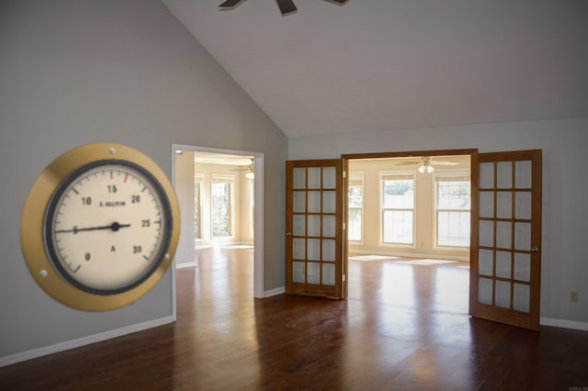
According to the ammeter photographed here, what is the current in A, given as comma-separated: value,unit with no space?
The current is 5,A
